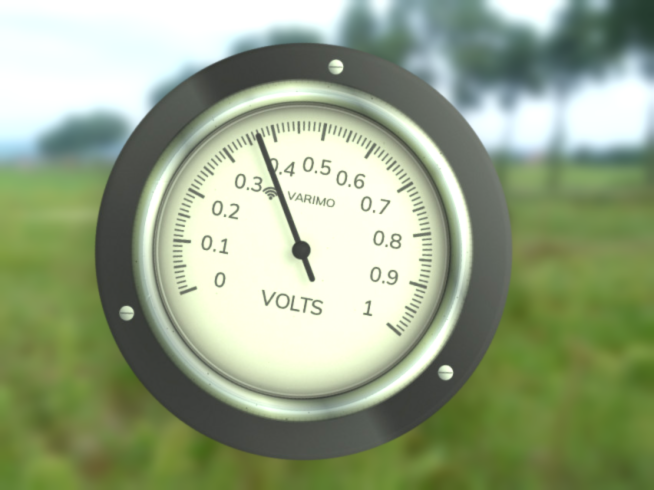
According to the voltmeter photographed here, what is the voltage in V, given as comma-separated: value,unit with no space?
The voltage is 0.37,V
